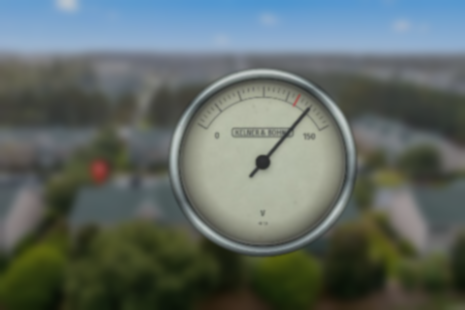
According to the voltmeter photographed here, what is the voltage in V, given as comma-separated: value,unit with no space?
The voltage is 125,V
